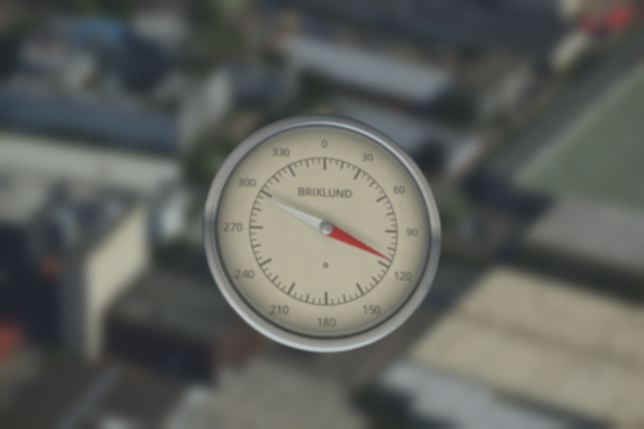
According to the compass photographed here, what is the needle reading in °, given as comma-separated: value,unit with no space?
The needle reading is 115,°
